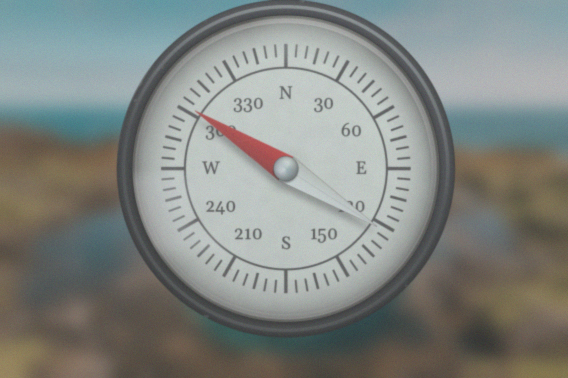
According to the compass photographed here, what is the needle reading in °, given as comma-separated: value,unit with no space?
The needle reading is 302.5,°
